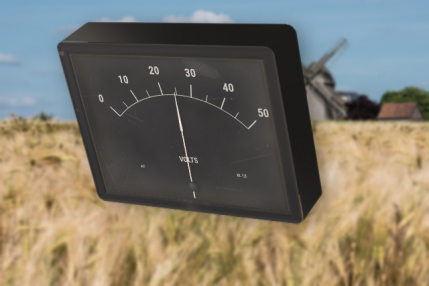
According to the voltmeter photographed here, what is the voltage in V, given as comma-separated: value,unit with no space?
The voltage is 25,V
